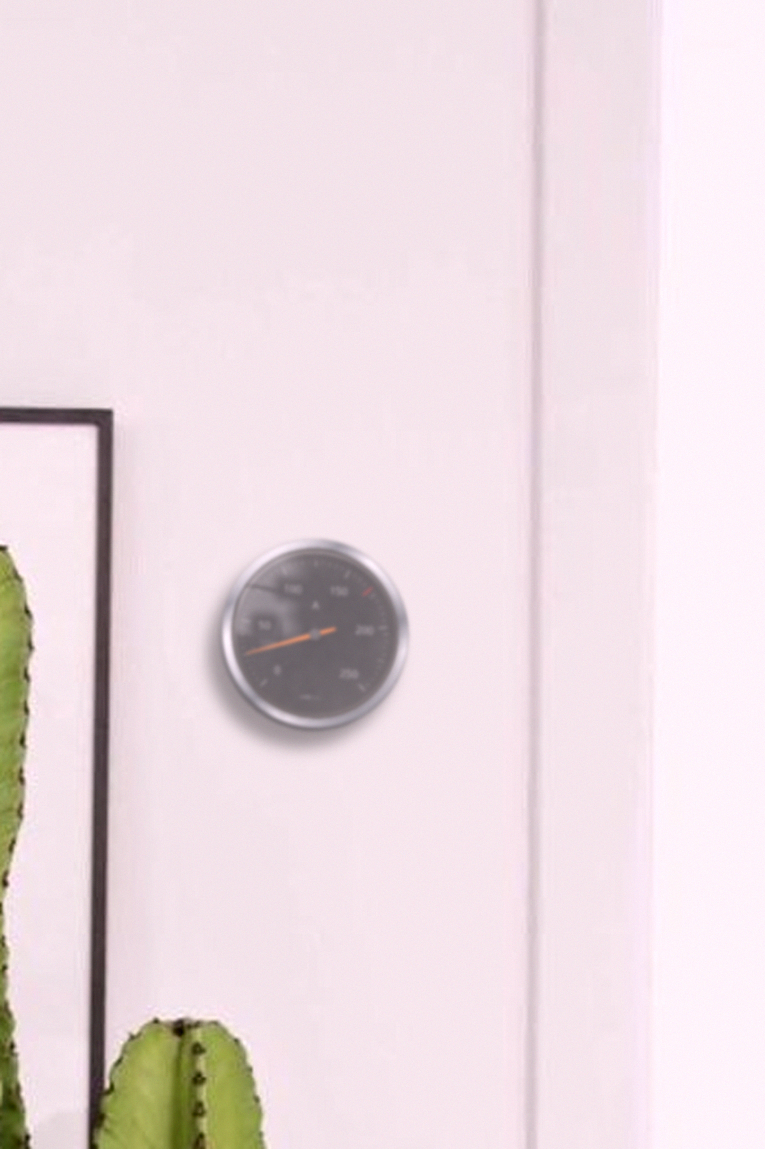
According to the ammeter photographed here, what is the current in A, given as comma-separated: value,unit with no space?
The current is 25,A
